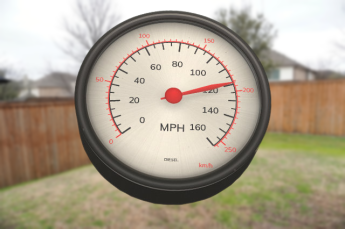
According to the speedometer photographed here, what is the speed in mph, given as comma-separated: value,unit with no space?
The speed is 120,mph
